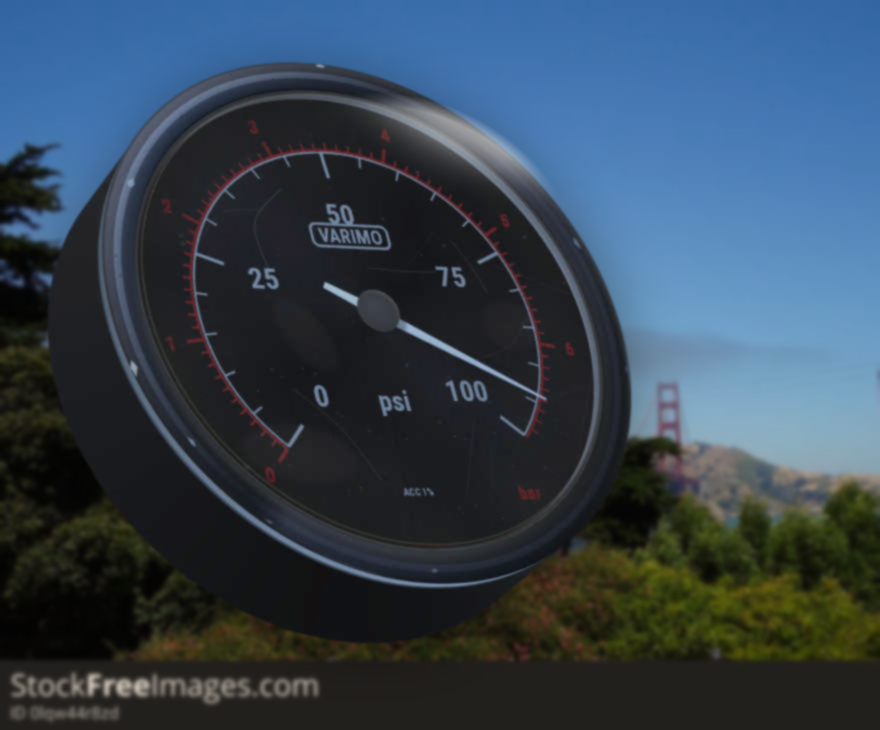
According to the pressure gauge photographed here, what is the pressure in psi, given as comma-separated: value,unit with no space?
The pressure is 95,psi
